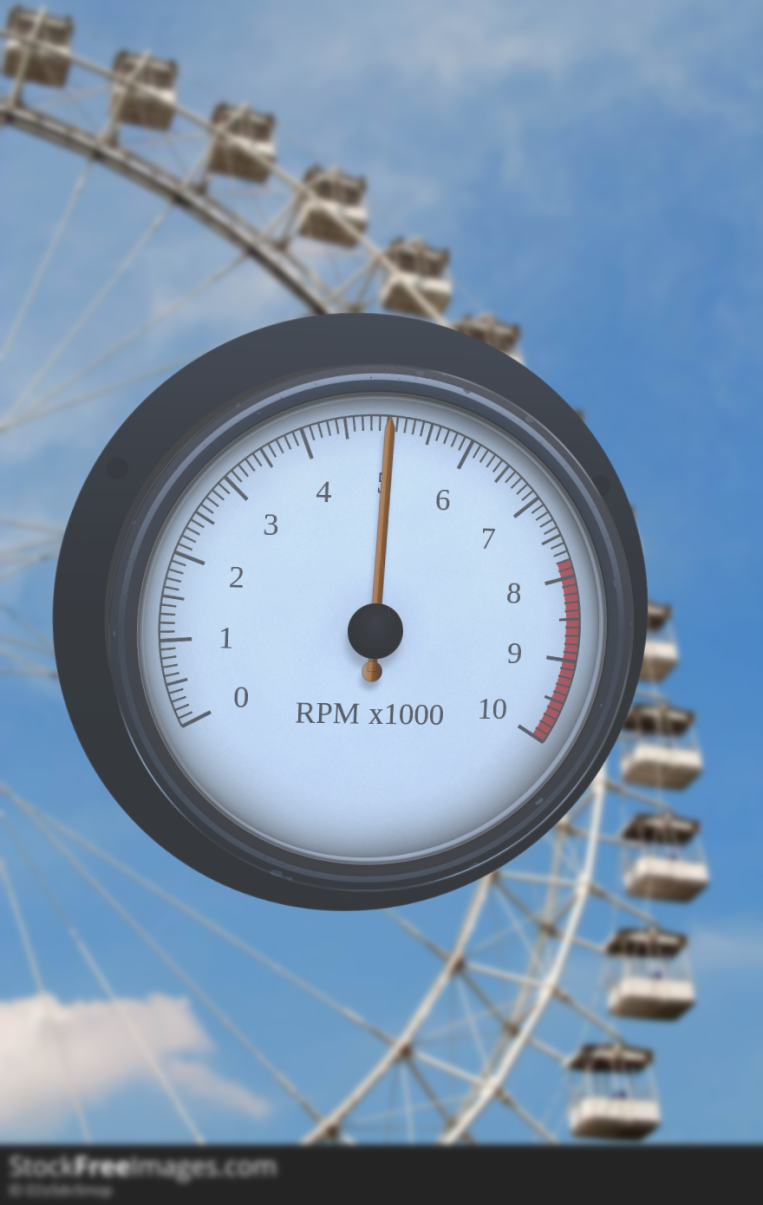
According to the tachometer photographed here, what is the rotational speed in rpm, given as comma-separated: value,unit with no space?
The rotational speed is 5000,rpm
